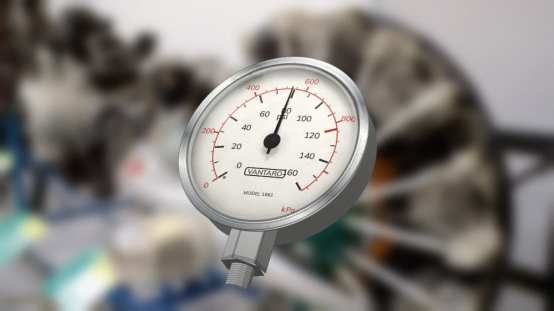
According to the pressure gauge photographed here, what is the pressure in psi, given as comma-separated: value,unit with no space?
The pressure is 80,psi
